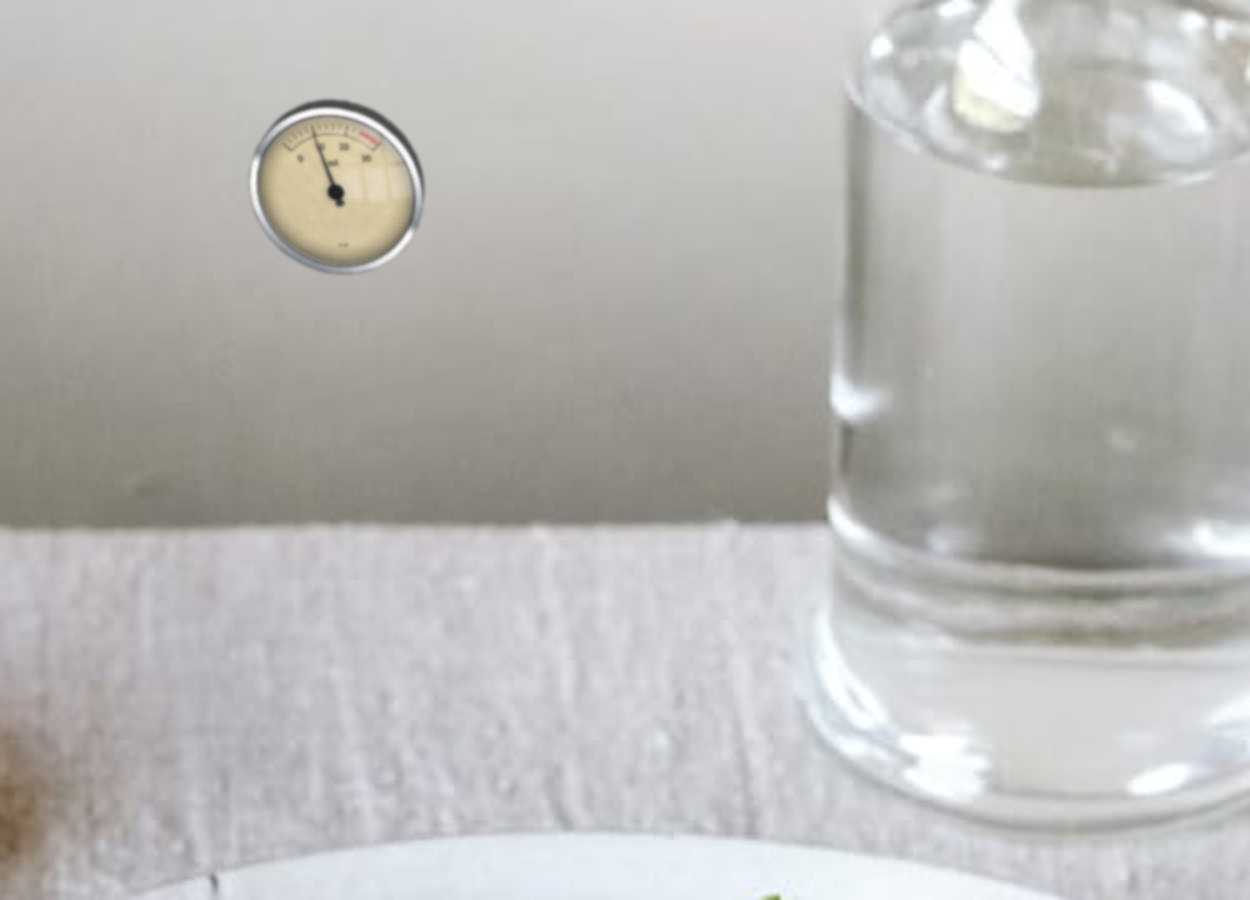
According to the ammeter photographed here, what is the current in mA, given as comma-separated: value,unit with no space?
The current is 10,mA
